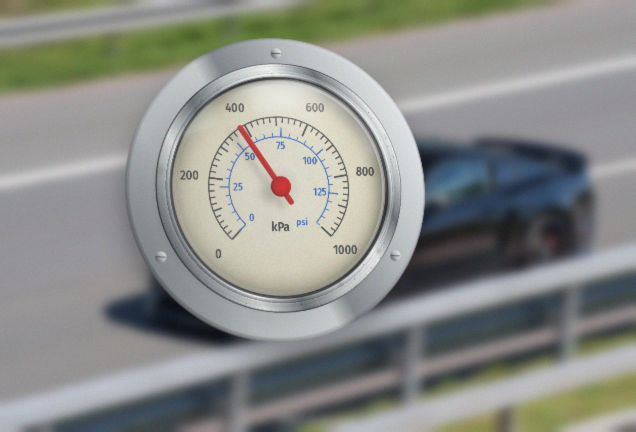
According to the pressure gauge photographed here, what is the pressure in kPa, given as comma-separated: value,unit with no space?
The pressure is 380,kPa
